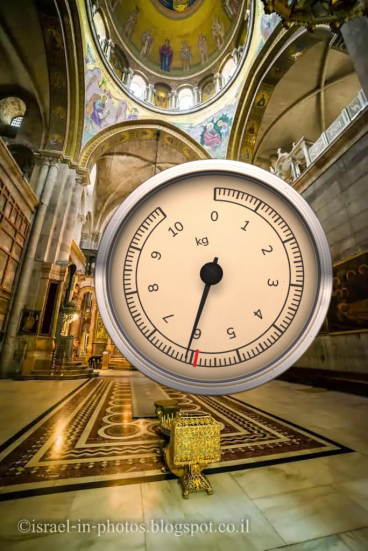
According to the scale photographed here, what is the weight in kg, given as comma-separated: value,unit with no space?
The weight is 6.1,kg
